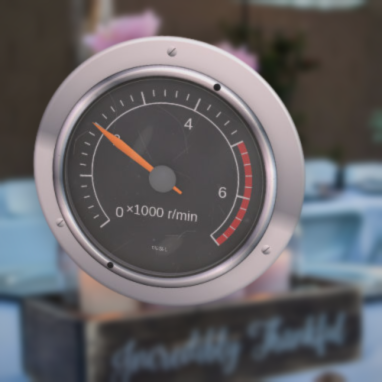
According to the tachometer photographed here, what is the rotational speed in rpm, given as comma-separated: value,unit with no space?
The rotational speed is 2000,rpm
